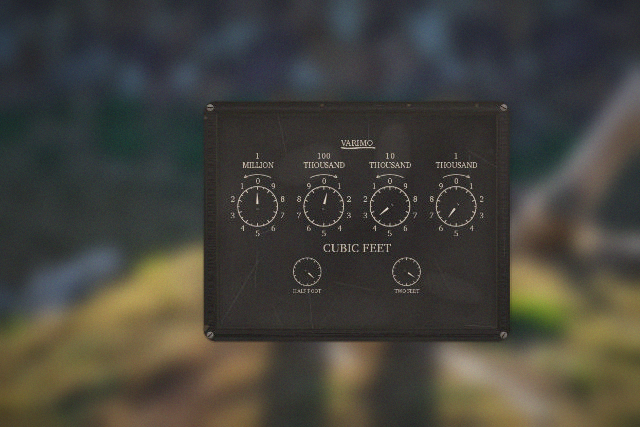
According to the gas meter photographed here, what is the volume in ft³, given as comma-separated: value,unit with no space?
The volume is 3600,ft³
